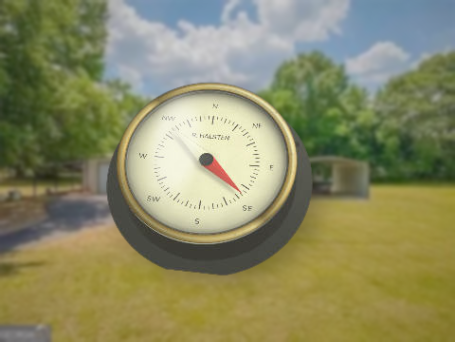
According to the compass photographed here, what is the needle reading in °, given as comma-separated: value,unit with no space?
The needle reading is 130,°
